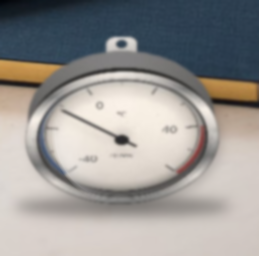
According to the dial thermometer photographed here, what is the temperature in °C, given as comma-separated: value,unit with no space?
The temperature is -10,°C
